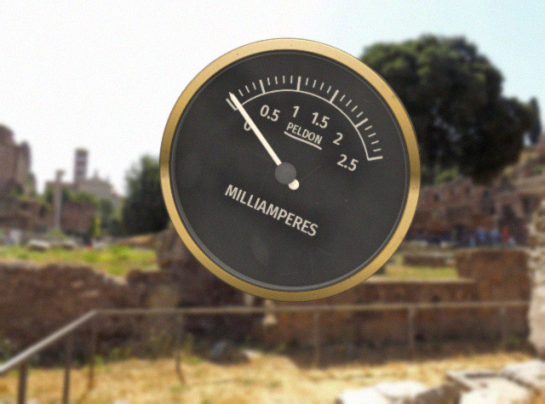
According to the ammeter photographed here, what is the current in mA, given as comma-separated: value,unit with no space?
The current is 0.1,mA
